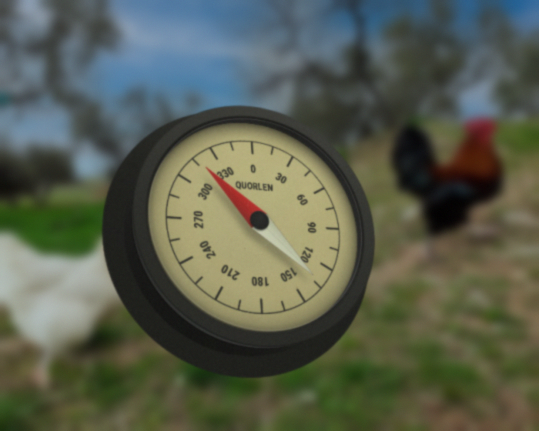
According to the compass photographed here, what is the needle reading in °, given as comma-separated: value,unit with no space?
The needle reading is 315,°
